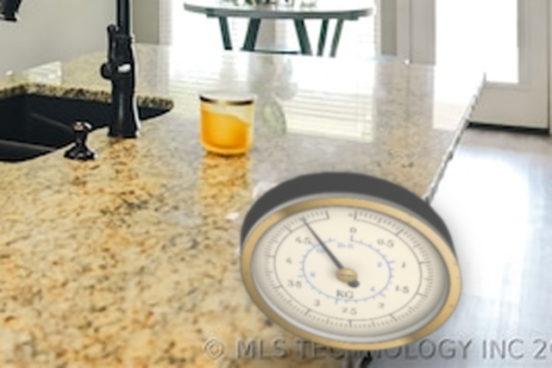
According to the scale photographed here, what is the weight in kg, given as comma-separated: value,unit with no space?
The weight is 4.75,kg
